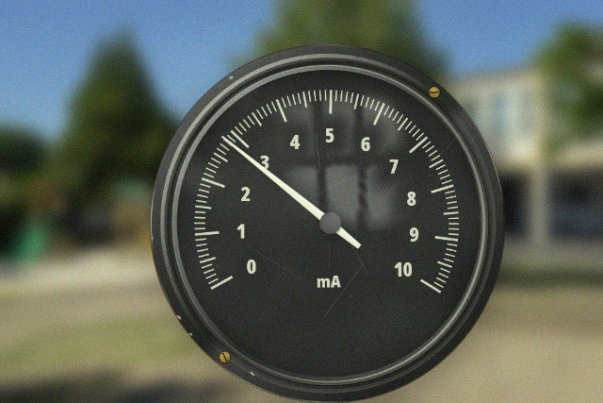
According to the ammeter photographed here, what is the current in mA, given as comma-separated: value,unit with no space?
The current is 2.8,mA
